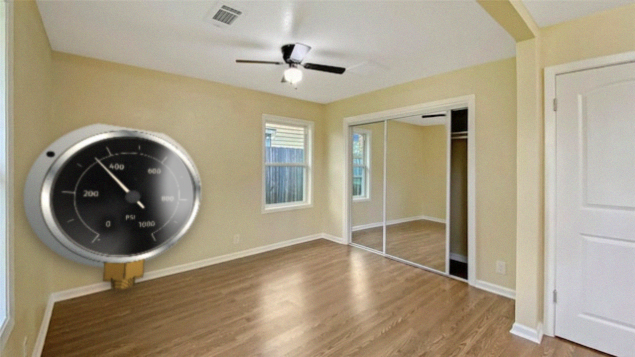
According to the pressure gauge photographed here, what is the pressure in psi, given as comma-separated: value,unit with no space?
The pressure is 350,psi
